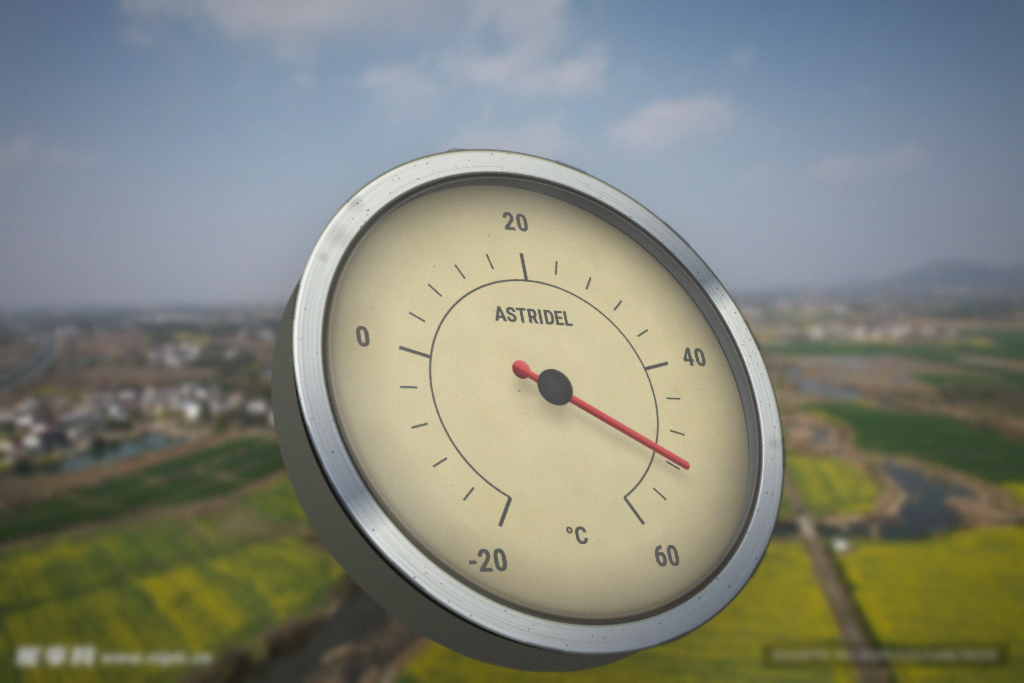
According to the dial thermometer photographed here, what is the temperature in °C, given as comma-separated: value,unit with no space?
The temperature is 52,°C
